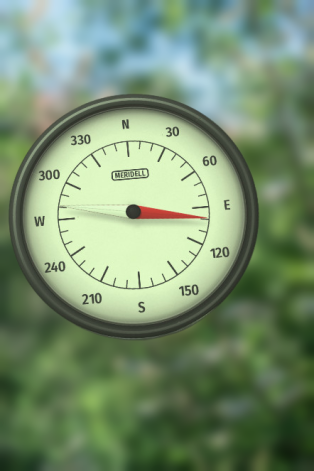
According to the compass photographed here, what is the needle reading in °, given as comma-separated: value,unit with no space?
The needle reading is 100,°
